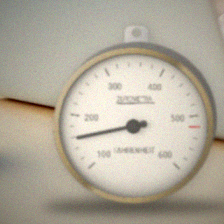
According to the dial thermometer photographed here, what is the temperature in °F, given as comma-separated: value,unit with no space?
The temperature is 160,°F
